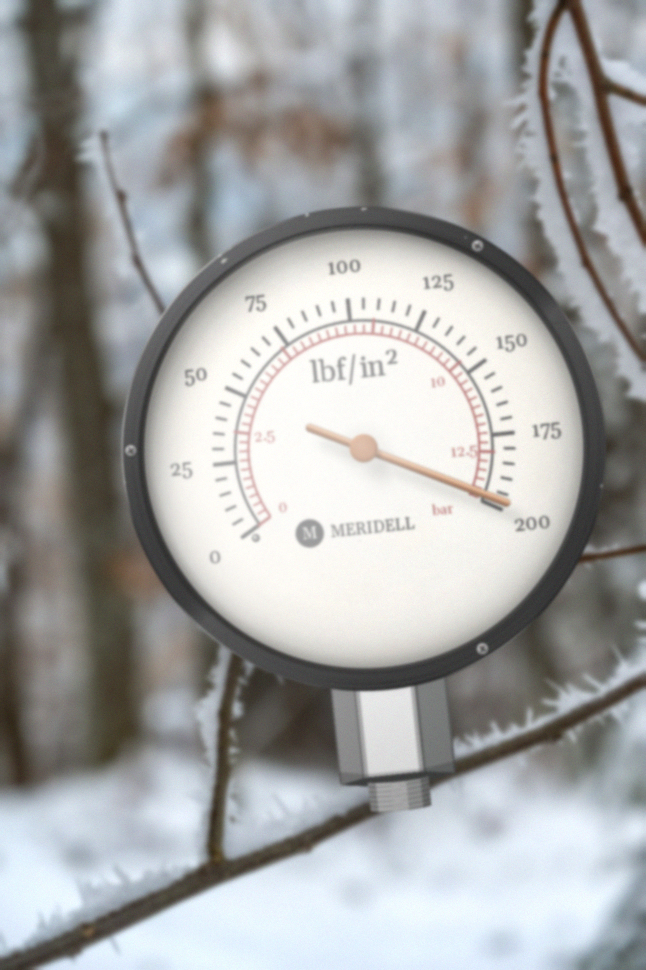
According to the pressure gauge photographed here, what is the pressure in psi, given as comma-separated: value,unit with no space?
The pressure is 197.5,psi
